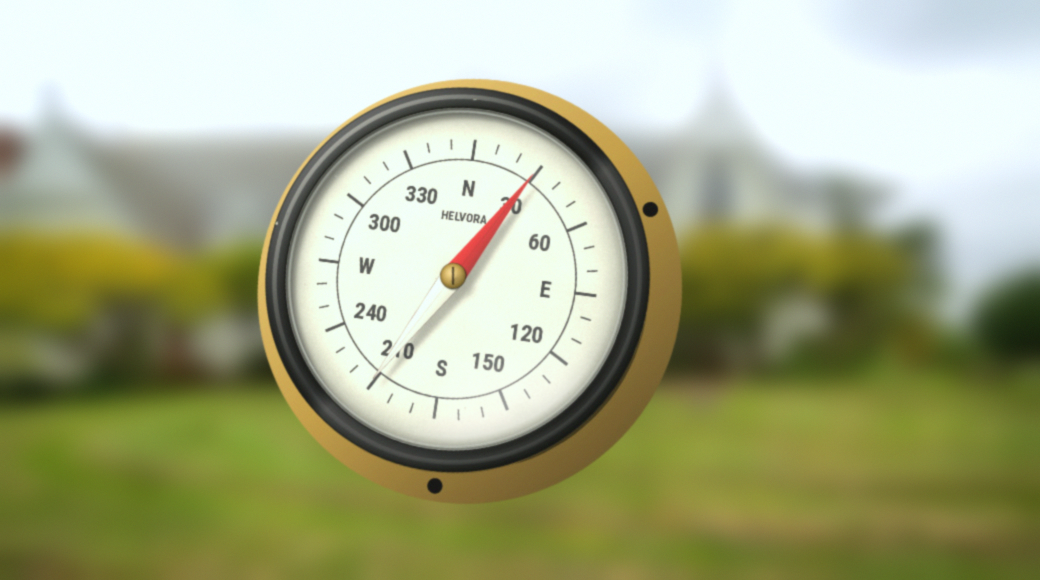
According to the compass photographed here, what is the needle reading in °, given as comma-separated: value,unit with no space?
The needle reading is 30,°
